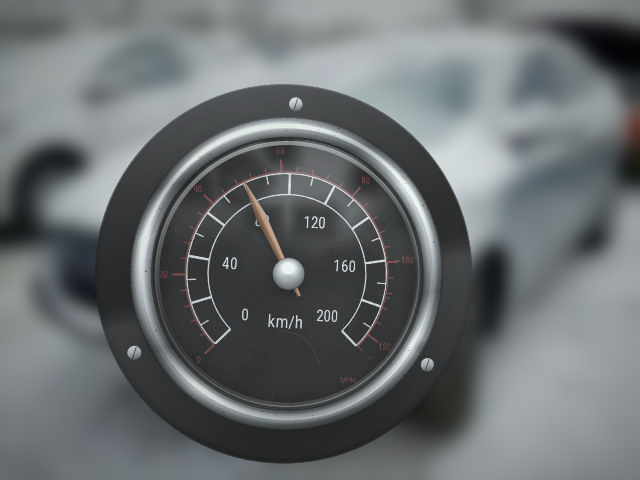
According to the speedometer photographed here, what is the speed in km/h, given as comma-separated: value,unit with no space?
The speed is 80,km/h
